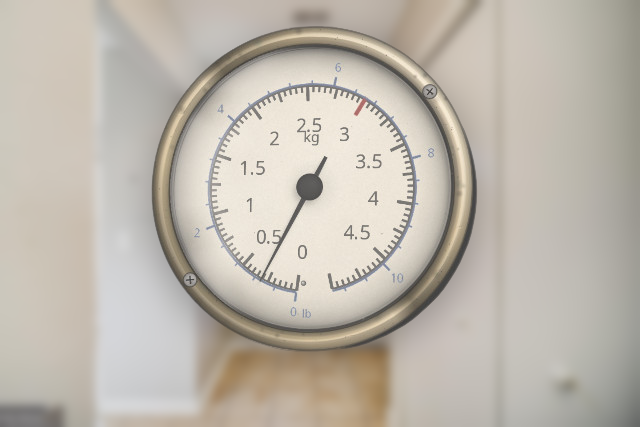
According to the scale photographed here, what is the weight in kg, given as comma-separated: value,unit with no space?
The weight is 0.3,kg
